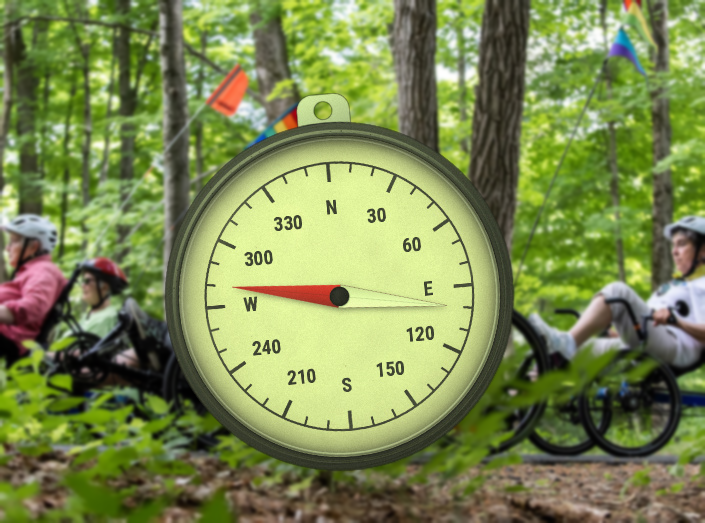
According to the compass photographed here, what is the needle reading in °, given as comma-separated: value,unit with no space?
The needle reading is 280,°
